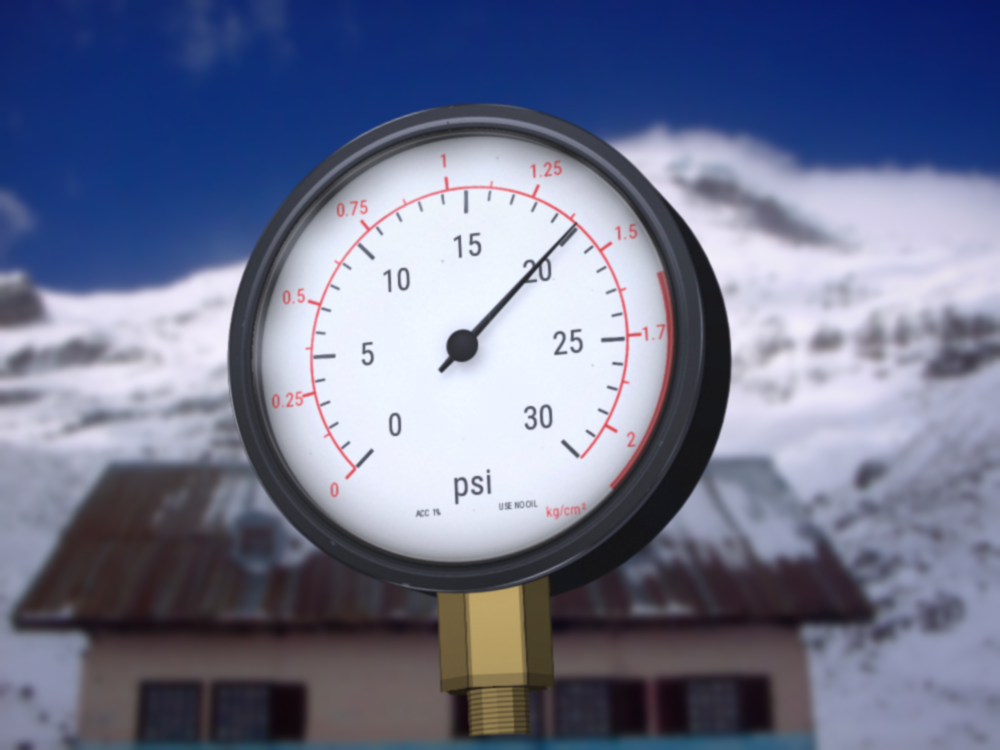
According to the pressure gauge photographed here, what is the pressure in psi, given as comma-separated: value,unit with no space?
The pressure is 20,psi
